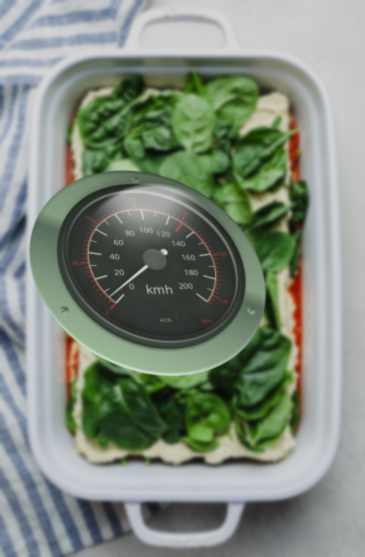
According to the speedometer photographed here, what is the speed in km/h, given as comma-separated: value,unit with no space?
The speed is 5,km/h
